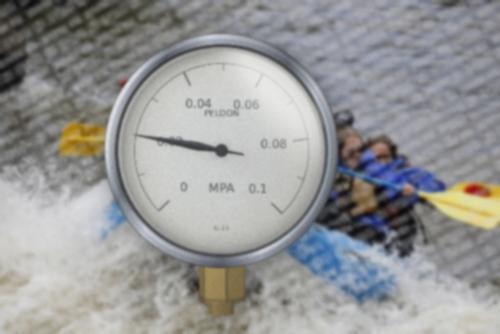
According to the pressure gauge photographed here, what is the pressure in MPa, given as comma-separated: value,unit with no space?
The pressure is 0.02,MPa
